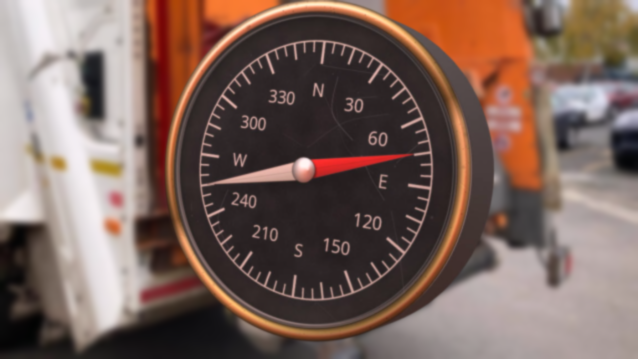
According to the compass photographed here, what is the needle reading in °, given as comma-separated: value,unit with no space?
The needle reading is 75,°
